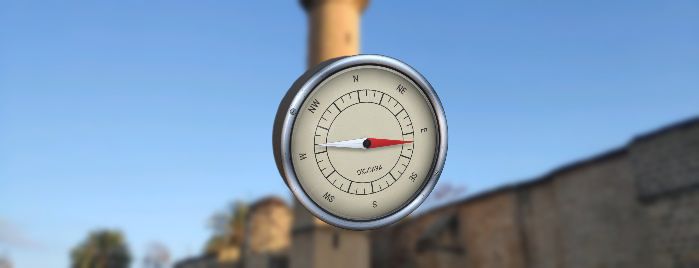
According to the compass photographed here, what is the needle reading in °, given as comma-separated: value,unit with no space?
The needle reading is 100,°
